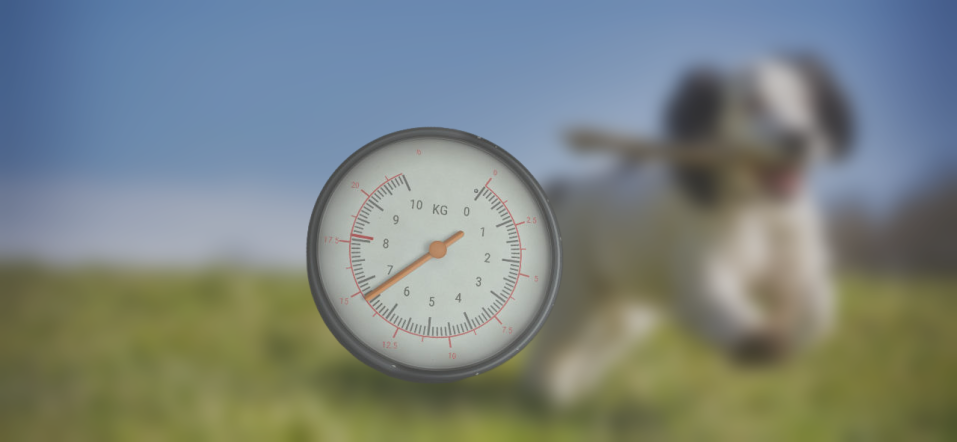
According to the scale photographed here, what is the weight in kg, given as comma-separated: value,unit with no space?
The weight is 6.6,kg
